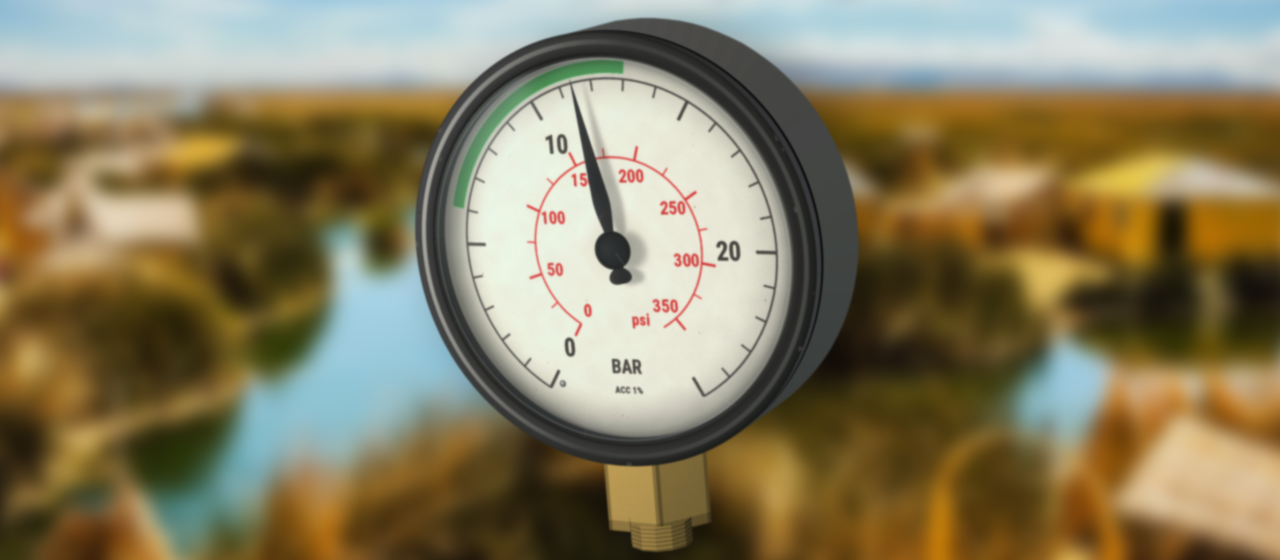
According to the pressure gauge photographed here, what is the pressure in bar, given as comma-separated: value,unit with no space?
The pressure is 11.5,bar
